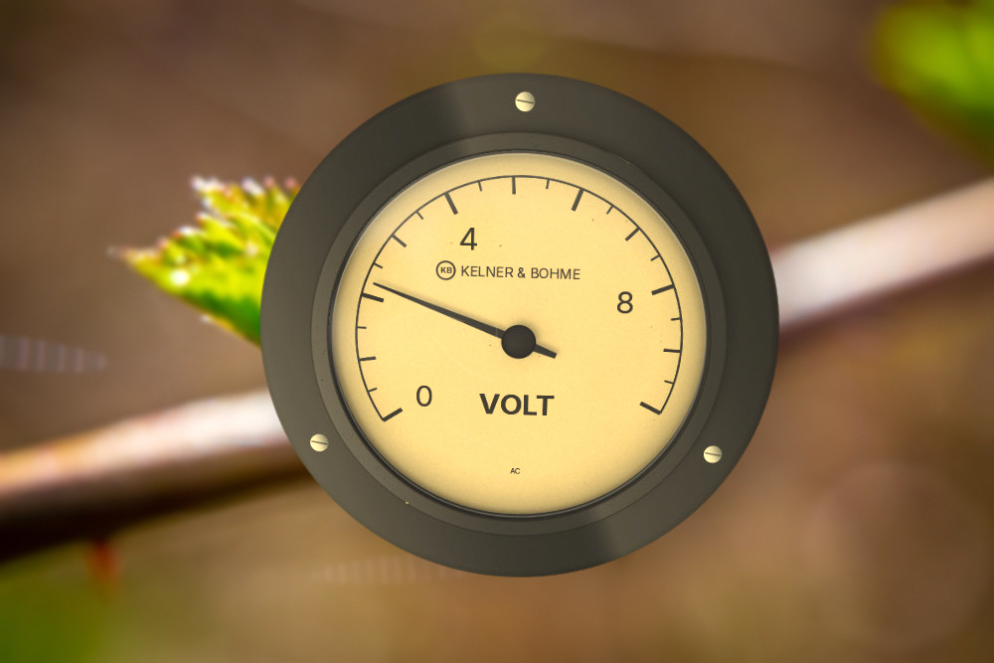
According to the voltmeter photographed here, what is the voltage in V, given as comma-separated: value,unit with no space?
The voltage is 2.25,V
